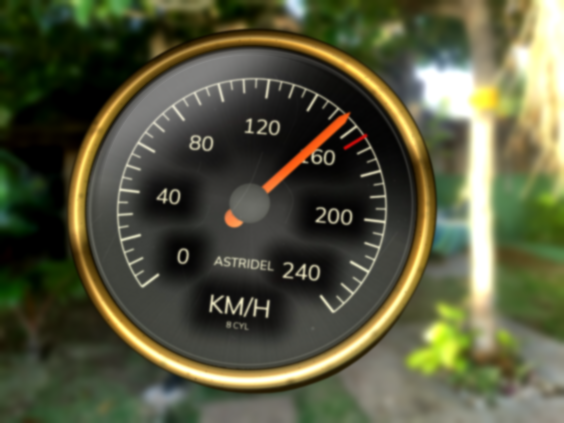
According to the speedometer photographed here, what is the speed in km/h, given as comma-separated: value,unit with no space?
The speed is 155,km/h
